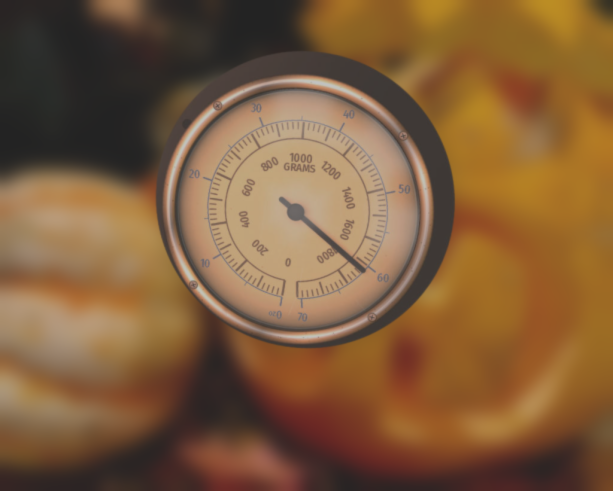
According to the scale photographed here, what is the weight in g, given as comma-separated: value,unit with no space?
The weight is 1720,g
